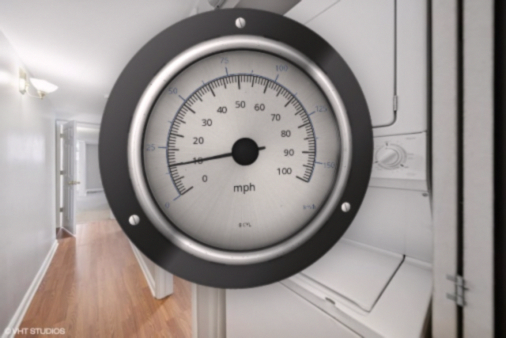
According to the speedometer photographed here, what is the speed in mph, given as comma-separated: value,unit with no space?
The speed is 10,mph
